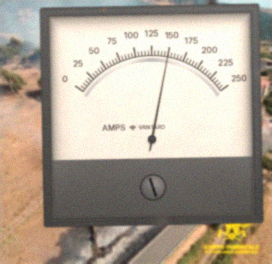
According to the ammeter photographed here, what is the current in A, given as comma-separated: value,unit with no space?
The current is 150,A
